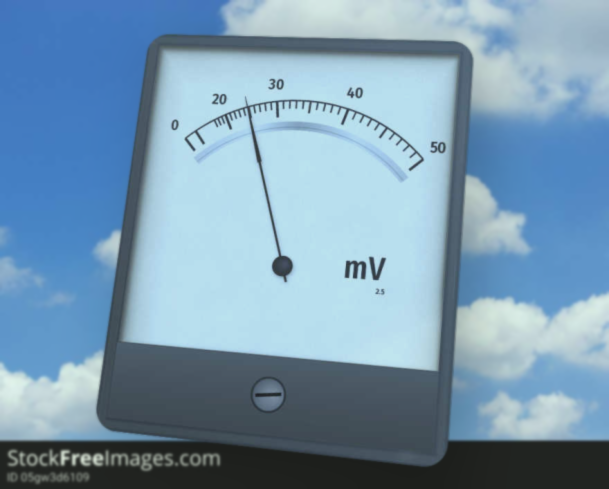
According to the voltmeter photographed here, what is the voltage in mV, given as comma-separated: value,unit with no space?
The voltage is 25,mV
